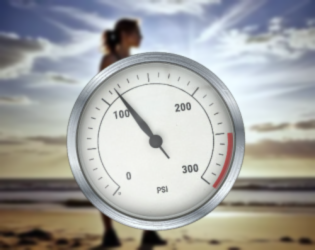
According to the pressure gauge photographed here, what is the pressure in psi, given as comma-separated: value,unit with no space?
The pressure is 115,psi
